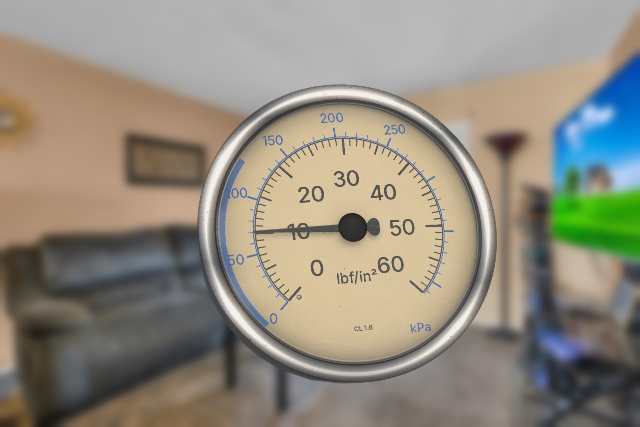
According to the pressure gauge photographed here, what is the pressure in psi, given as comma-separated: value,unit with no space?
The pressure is 10,psi
